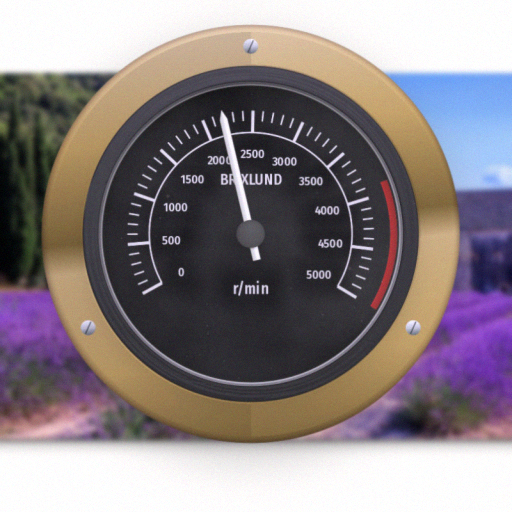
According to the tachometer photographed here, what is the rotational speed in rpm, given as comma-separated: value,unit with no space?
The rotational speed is 2200,rpm
